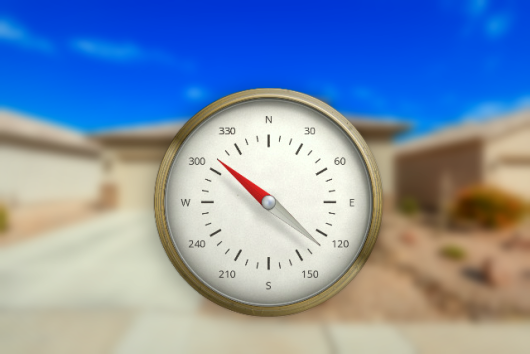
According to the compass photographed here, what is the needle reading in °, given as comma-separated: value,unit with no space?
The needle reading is 310,°
